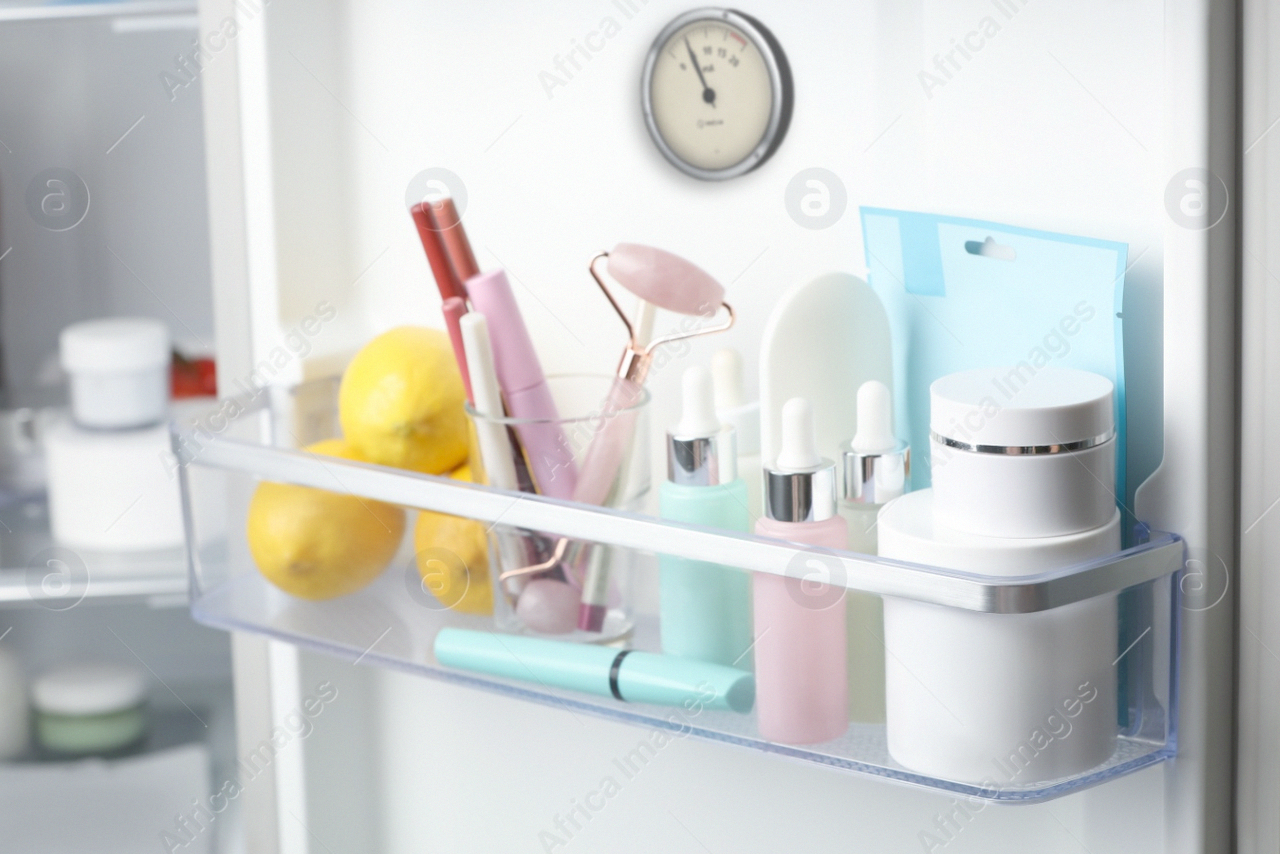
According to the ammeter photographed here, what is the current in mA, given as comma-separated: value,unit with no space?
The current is 5,mA
